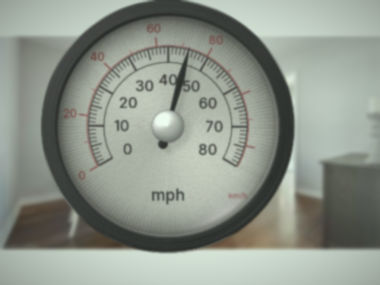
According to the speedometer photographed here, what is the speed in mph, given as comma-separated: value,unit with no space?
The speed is 45,mph
